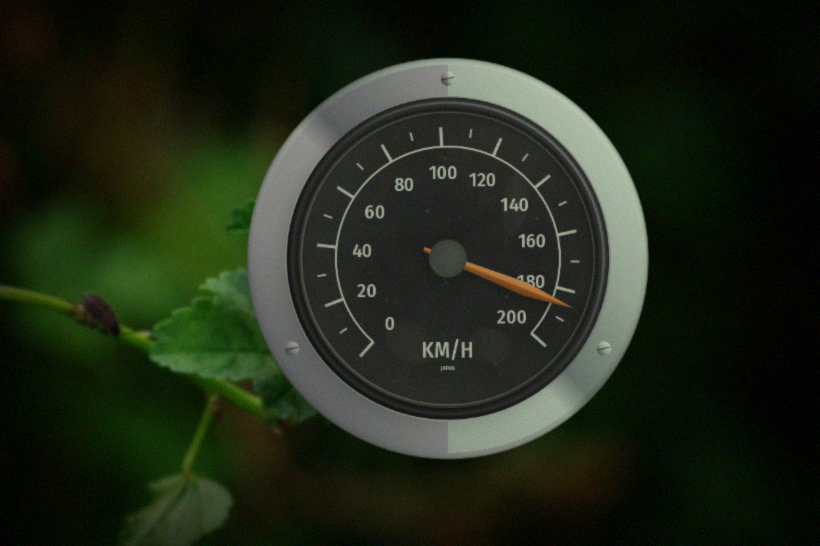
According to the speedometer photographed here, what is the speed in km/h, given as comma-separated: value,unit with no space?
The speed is 185,km/h
